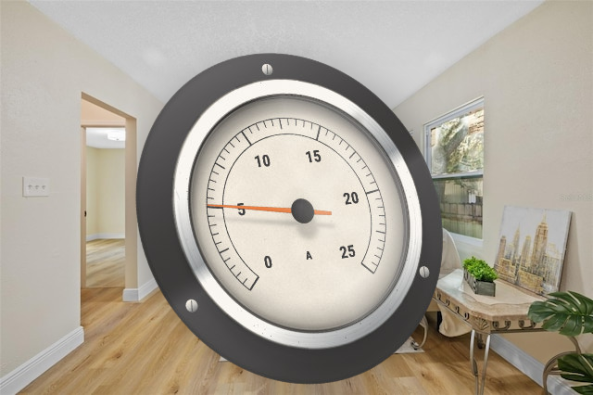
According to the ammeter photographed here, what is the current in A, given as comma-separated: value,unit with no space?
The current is 5,A
